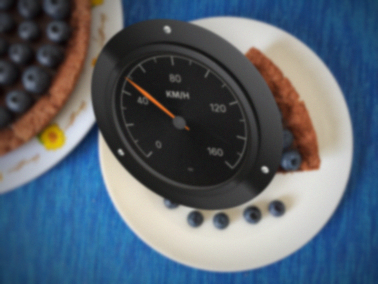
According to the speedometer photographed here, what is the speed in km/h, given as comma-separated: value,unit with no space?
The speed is 50,km/h
